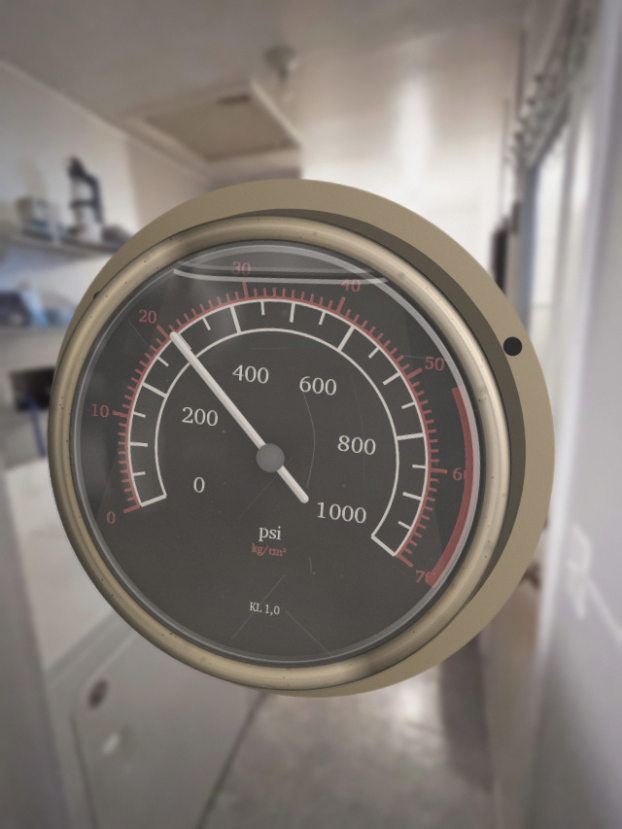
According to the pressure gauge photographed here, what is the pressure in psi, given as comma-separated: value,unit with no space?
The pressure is 300,psi
